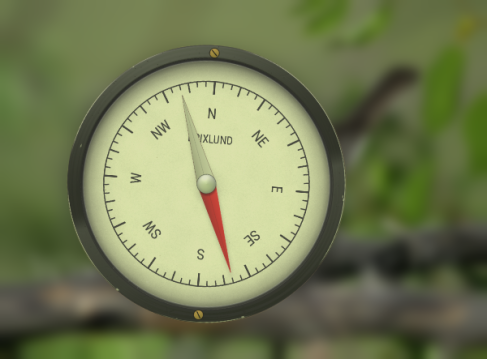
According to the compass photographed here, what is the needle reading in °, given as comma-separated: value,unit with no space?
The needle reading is 160,°
